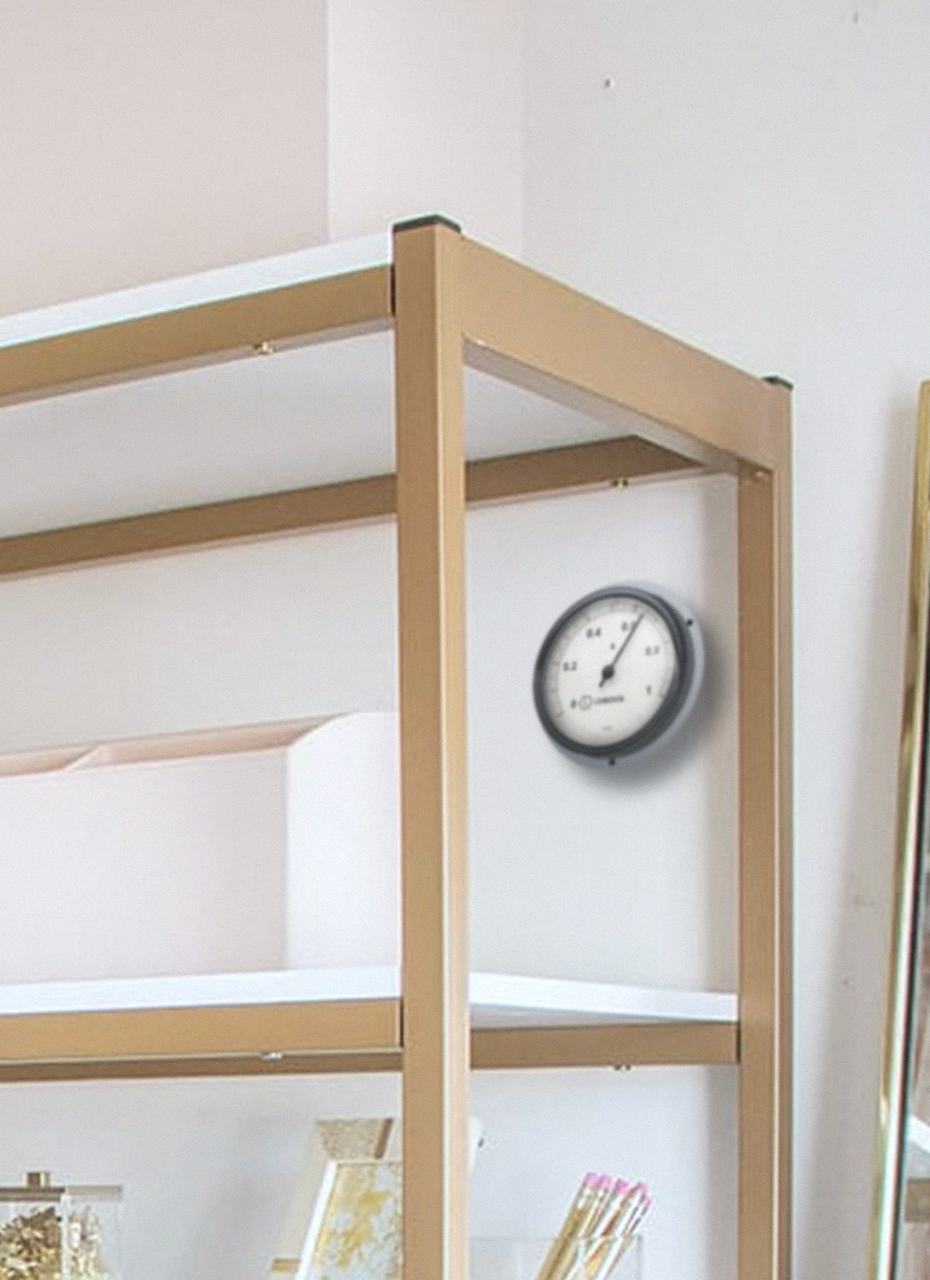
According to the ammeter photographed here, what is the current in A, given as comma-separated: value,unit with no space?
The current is 0.65,A
